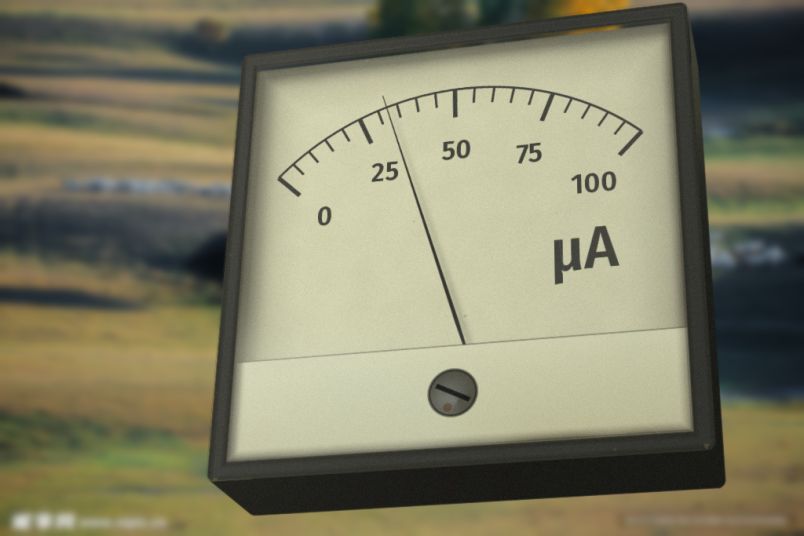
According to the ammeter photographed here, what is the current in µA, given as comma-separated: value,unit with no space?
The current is 32.5,µA
